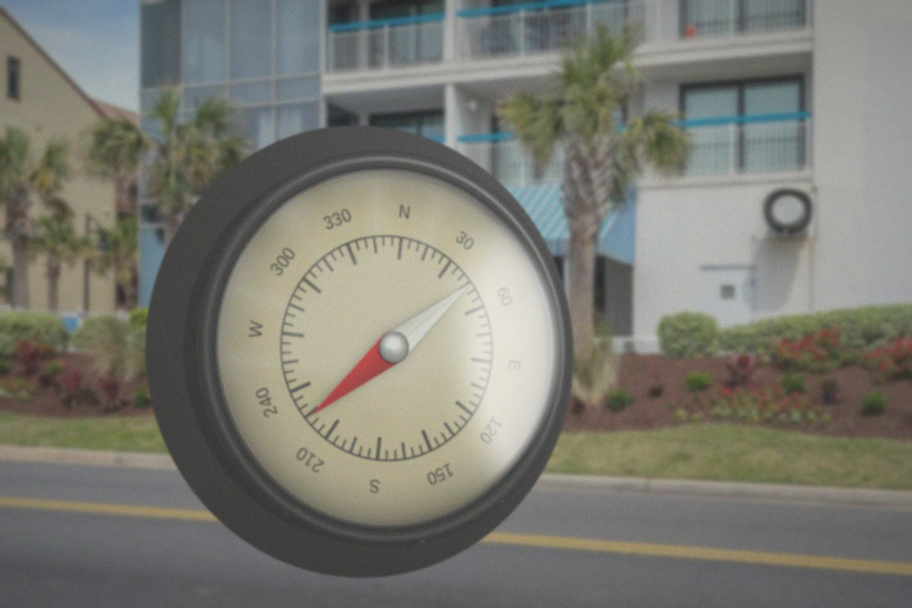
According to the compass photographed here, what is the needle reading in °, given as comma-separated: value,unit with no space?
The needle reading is 225,°
